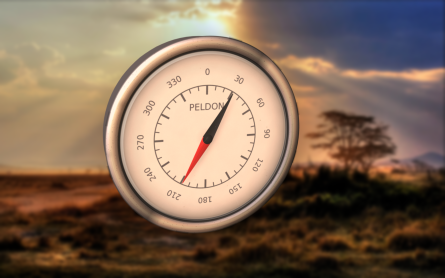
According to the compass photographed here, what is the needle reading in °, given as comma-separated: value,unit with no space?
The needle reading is 210,°
